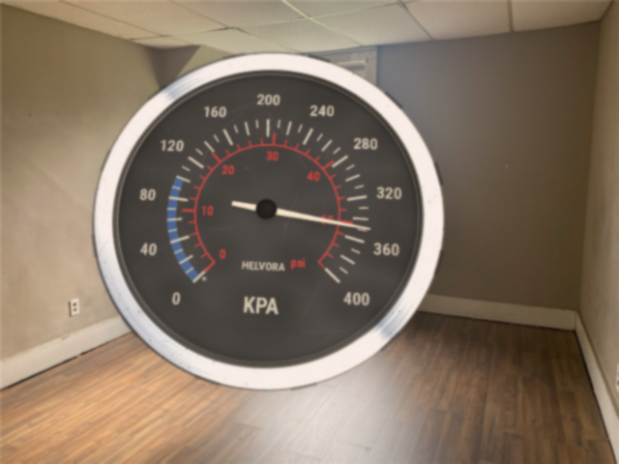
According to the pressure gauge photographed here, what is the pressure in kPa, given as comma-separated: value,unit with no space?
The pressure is 350,kPa
